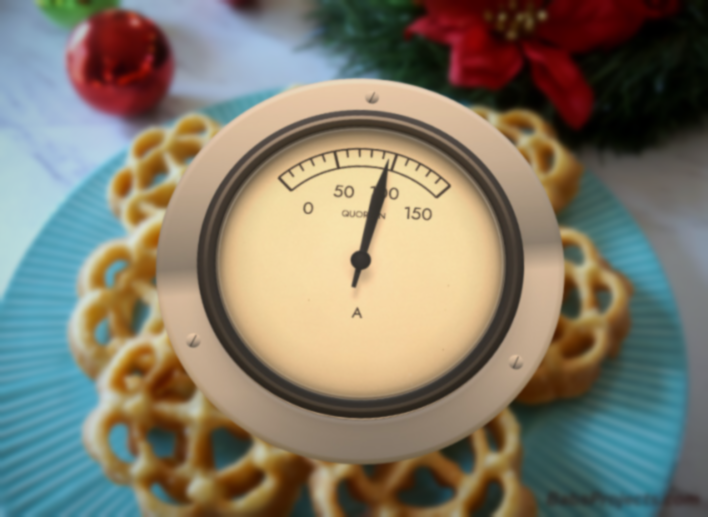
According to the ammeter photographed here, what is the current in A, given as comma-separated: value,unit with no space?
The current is 95,A
